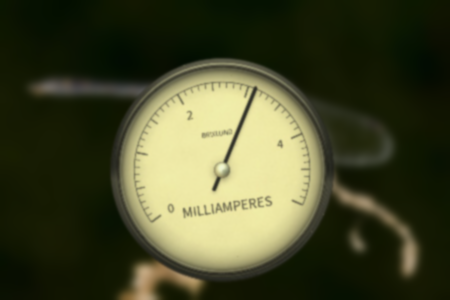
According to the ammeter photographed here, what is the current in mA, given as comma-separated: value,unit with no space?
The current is 3.1,mA
